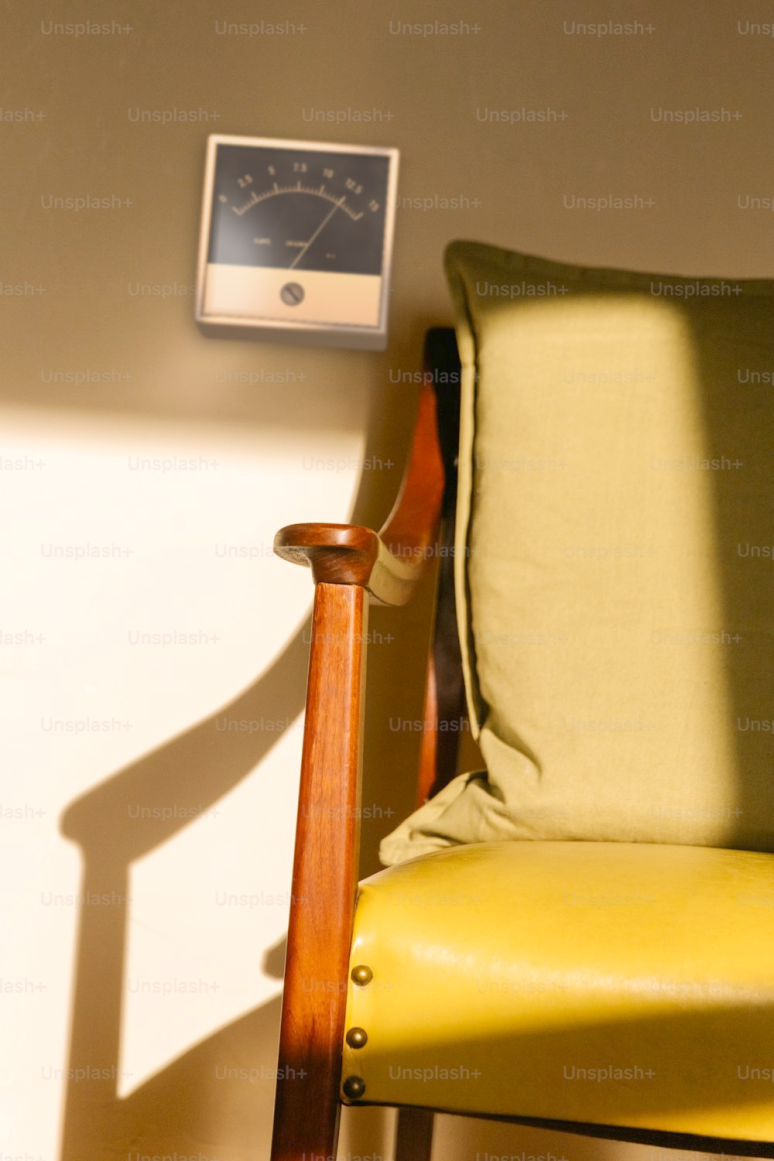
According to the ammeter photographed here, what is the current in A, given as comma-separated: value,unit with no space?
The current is 12.5,A
